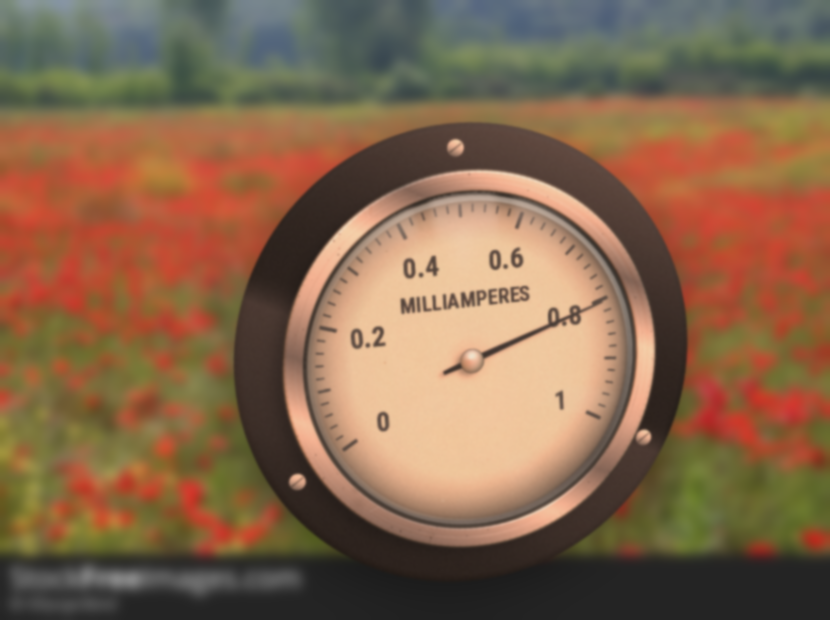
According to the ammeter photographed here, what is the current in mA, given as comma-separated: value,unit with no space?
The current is 0.8,mA
